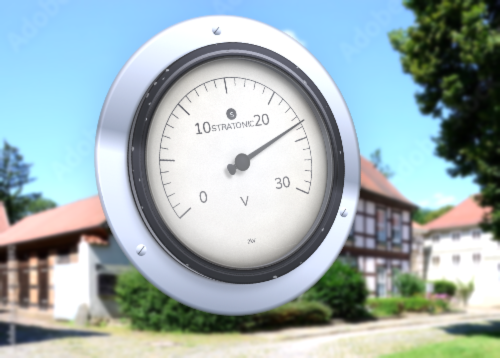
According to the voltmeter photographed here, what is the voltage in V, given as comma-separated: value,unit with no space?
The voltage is 23.5,V
